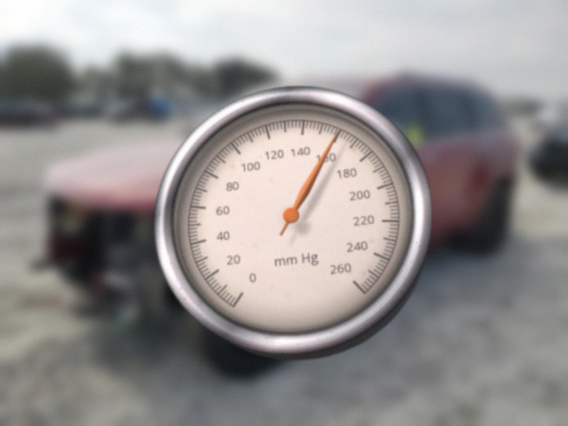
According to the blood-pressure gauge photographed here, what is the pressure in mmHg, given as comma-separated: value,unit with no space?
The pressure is 160,mmHg
